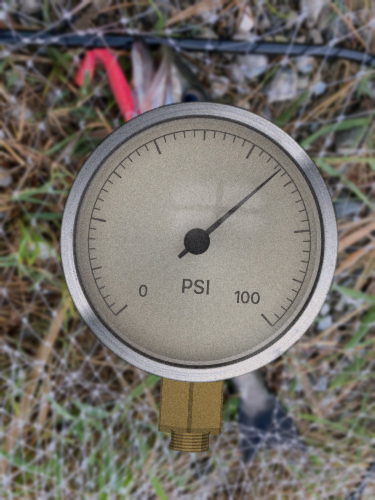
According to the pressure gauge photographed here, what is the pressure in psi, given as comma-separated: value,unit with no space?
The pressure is 67,psi
